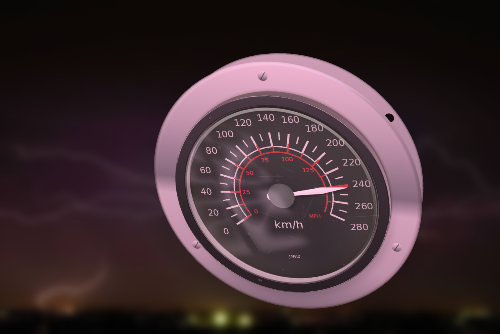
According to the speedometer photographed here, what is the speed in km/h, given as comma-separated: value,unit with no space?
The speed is 240,km/h
